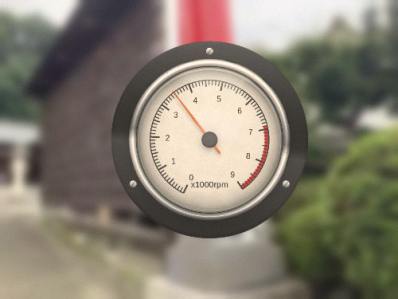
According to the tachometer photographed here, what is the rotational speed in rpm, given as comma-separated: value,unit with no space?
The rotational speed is 3500,rpm
